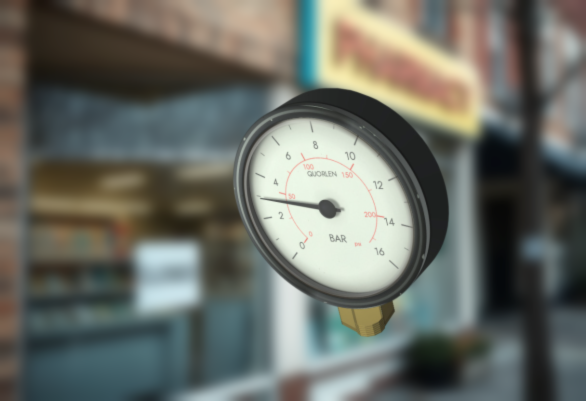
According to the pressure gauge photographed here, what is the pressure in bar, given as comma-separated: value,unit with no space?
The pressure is 3,bar
